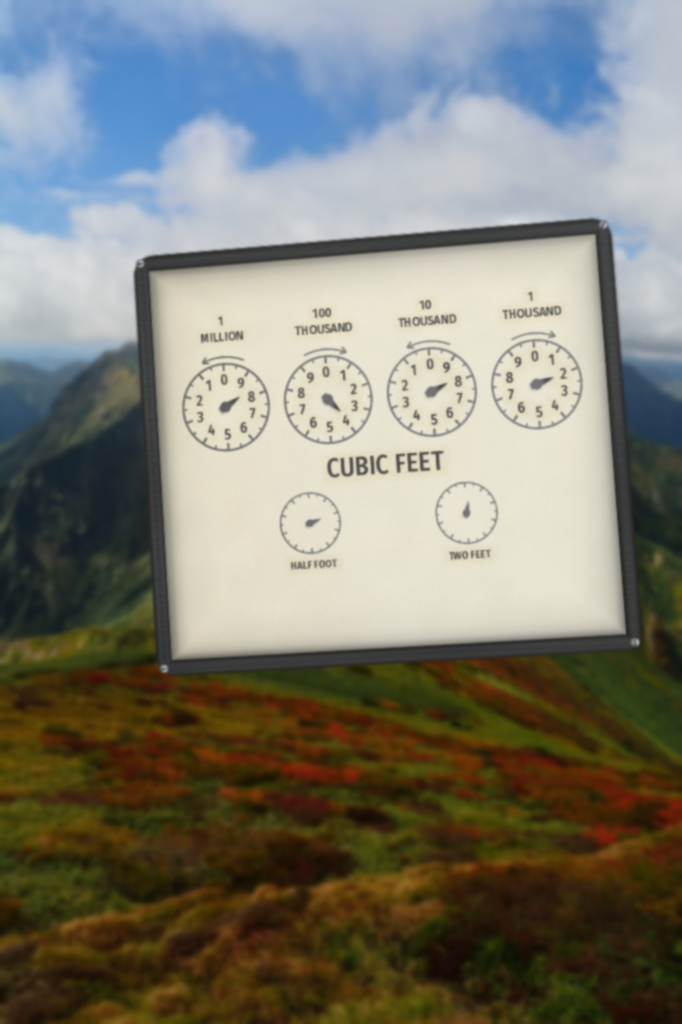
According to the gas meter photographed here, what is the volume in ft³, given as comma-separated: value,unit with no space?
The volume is 838200,ft³
